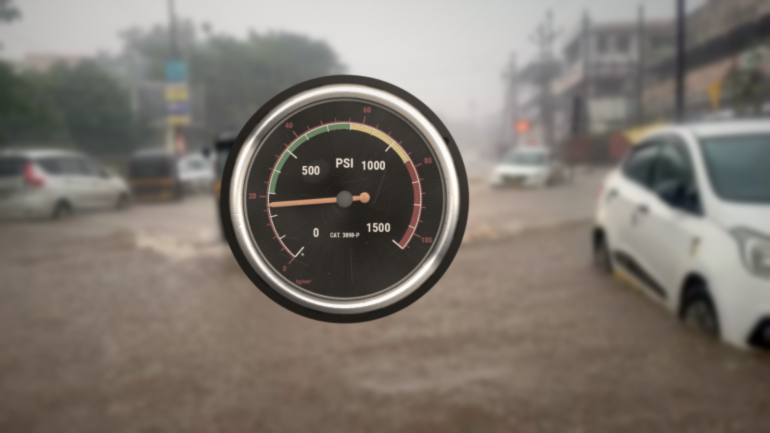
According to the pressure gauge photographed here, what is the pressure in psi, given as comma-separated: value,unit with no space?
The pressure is 250,psi
